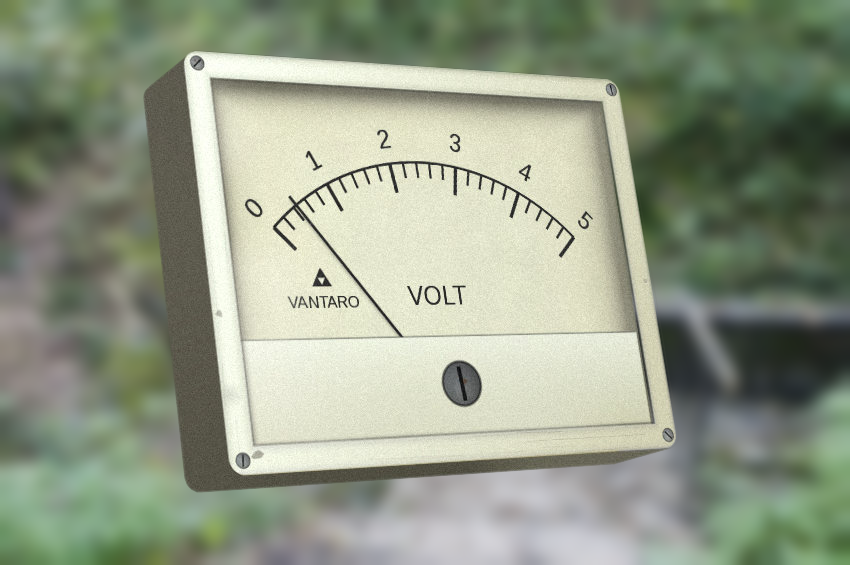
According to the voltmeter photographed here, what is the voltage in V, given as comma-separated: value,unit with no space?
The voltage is 0.4,V
